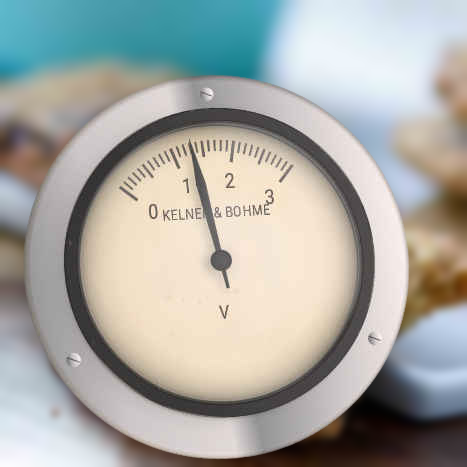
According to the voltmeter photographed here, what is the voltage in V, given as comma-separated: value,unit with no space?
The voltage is 1.3,V
